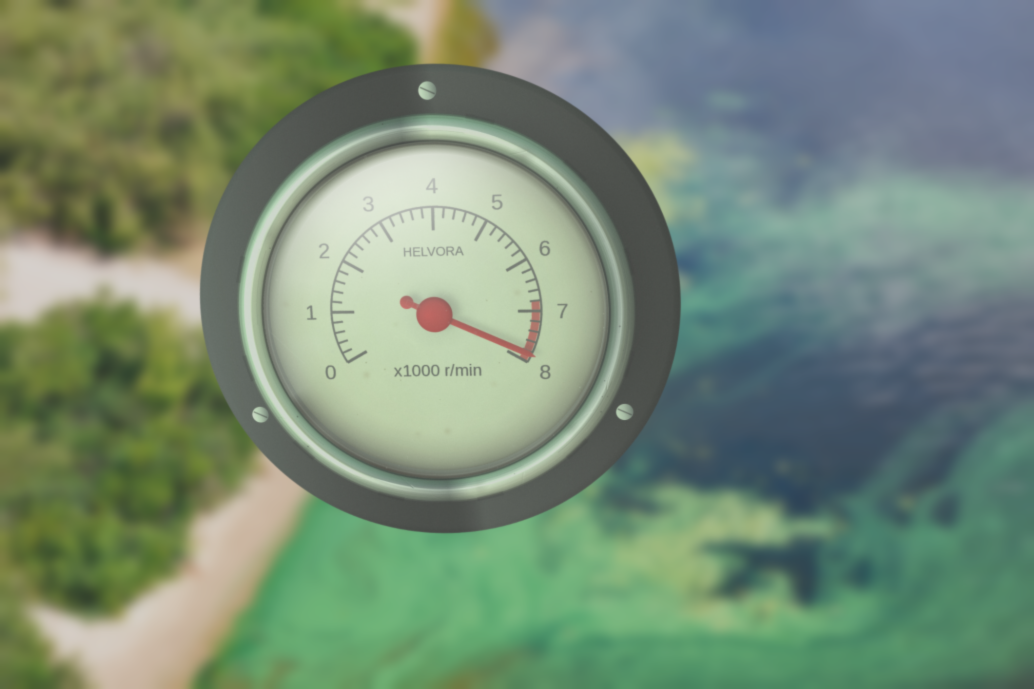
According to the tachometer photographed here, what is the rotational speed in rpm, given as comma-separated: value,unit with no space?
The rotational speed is 7800,rpm
